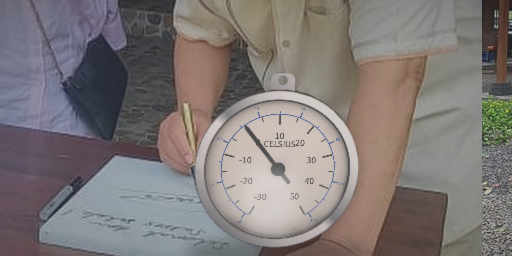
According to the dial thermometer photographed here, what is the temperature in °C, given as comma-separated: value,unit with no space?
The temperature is 0,°C
